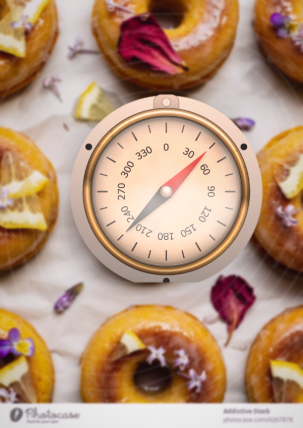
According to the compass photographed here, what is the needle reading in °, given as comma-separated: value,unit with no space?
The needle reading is 45,°
